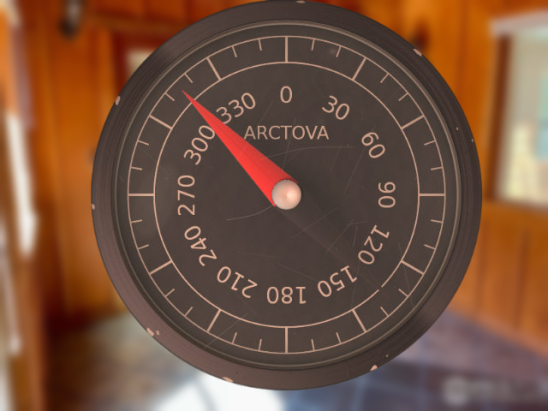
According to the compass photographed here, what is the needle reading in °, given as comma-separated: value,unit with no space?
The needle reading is 315,°
